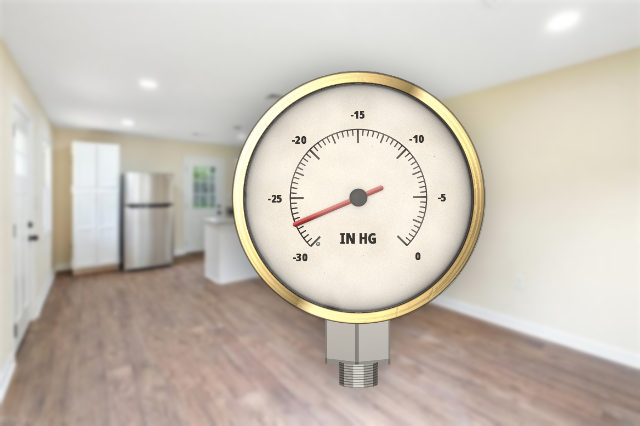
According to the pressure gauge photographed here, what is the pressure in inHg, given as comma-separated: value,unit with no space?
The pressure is -27.5,inHg
